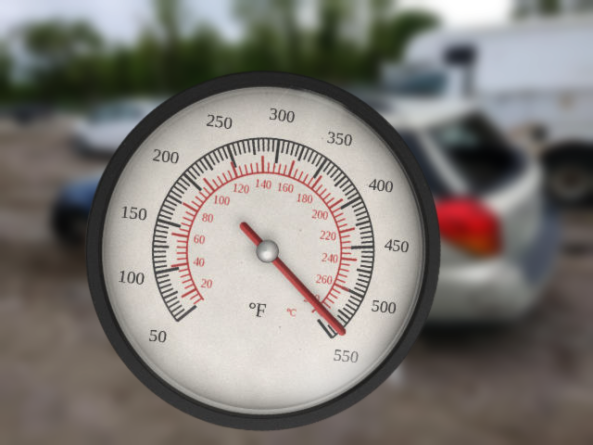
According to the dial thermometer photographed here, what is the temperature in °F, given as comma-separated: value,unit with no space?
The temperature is 540,°F
